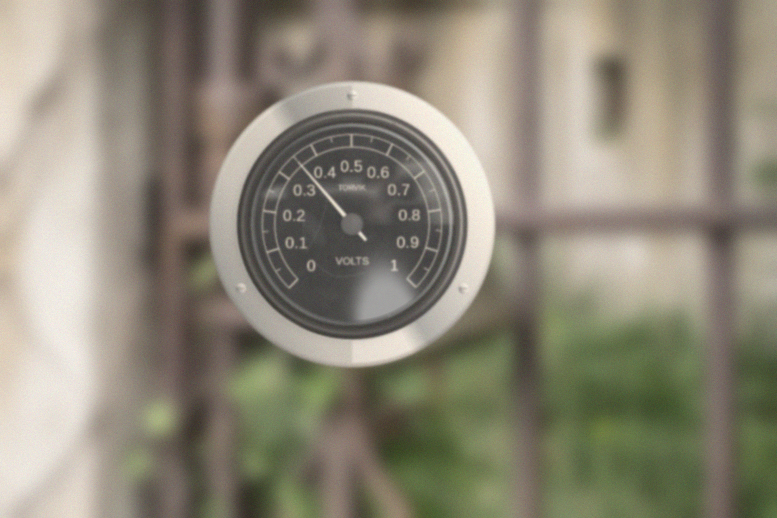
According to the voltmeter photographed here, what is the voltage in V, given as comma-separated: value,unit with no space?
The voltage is 0.35,V
